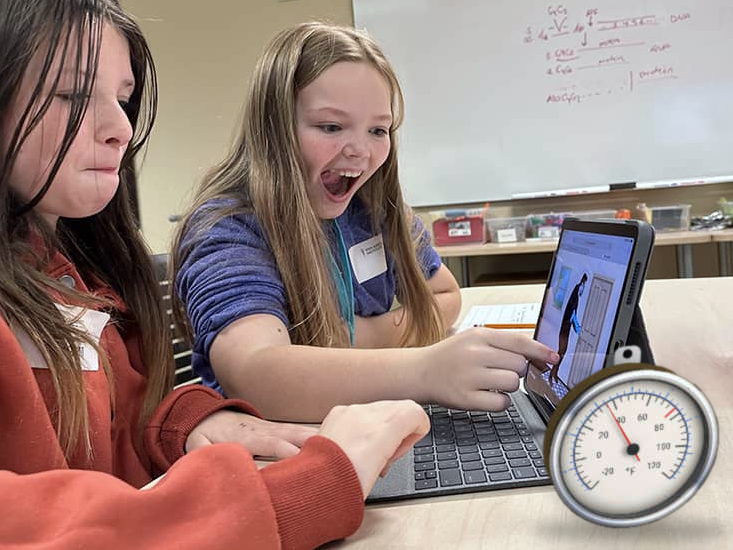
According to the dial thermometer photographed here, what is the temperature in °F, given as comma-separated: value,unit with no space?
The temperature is 36,°F
